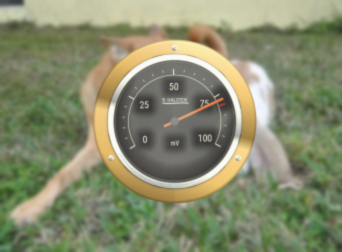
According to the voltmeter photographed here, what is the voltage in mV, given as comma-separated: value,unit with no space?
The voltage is 77.5,mV
